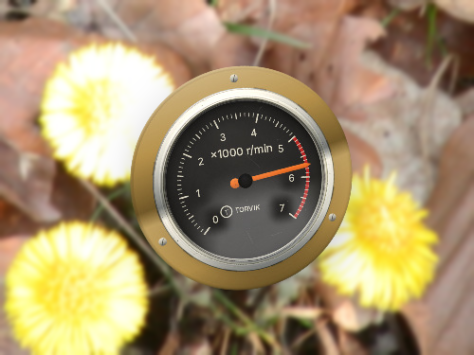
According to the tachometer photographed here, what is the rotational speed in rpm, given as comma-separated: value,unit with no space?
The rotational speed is 5700,rpm
